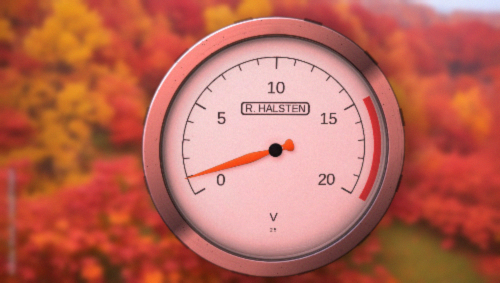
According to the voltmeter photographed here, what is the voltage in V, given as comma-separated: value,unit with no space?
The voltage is 1,V
